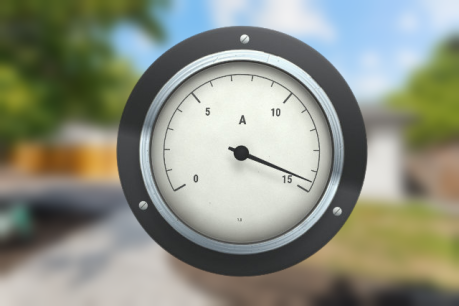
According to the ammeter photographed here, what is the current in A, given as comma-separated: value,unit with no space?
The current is 14.5,A
